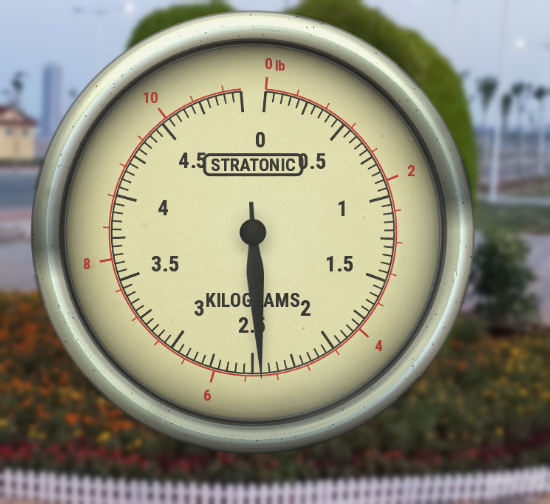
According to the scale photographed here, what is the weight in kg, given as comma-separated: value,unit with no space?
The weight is 2.45,kg
